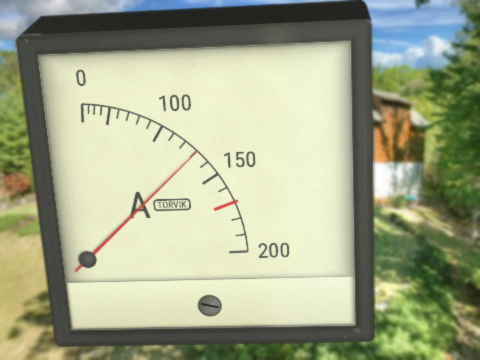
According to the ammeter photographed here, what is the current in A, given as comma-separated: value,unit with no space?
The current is 130,A
